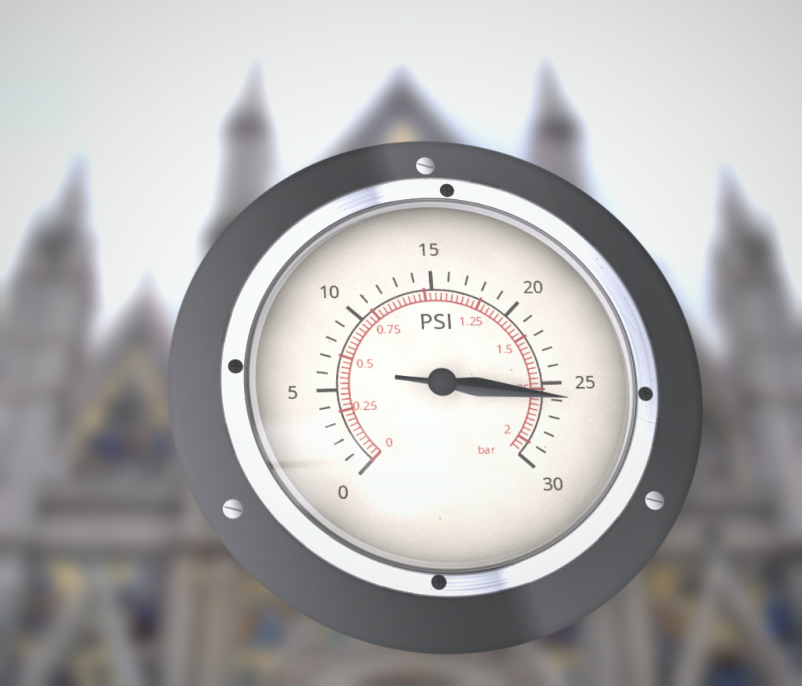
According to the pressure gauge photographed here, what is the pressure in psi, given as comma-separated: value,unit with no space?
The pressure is 26,psi
